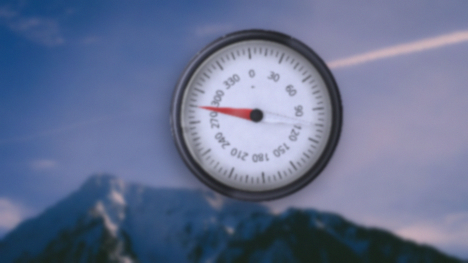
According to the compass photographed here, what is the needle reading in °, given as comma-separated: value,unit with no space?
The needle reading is 285,°
